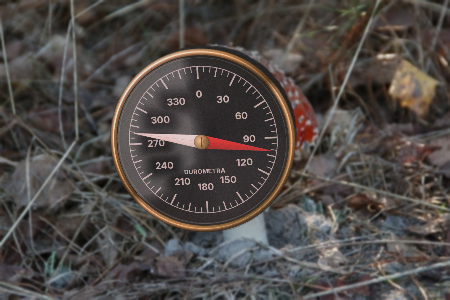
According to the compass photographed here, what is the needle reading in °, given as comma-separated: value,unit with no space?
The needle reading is 100,°
